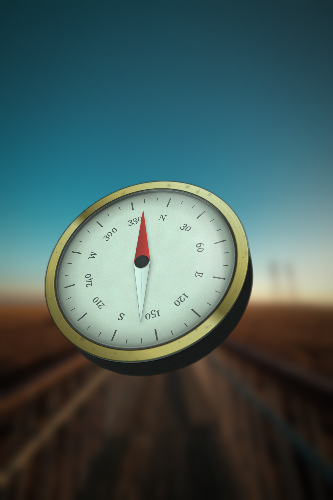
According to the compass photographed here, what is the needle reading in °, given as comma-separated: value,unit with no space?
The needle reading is 340,°
